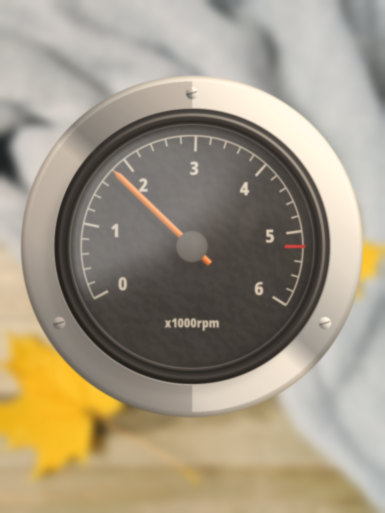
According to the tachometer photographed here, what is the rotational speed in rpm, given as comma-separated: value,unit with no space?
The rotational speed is 1800,rpm
